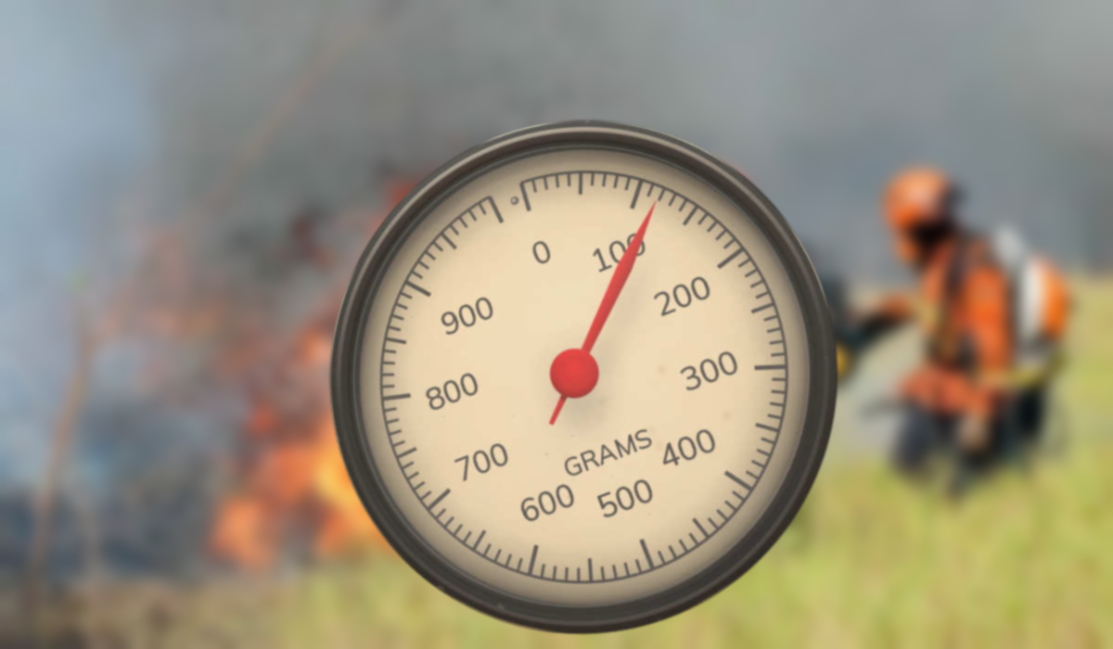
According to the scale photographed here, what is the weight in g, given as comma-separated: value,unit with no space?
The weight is 120,g
